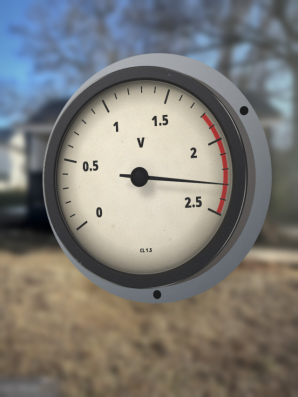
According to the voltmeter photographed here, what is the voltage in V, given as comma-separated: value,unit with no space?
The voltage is 2.3,V
